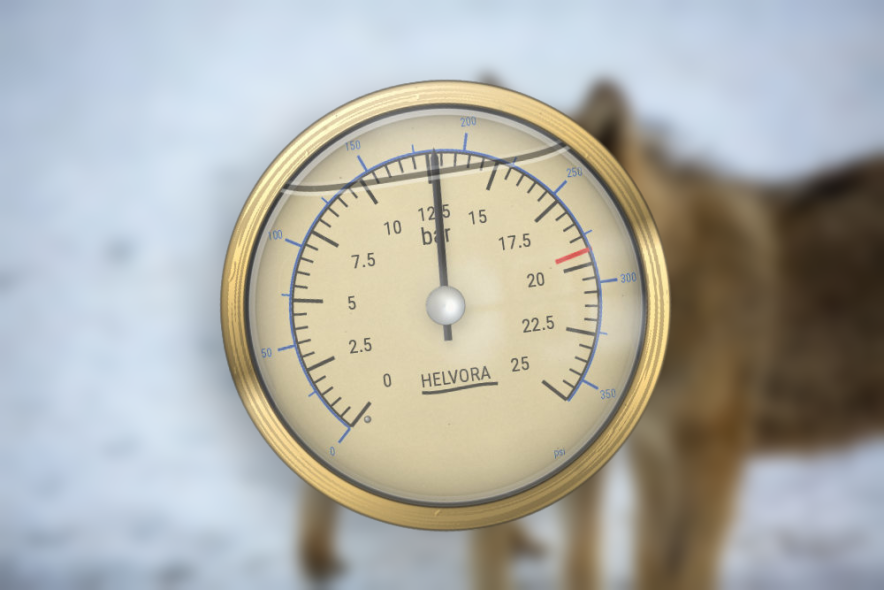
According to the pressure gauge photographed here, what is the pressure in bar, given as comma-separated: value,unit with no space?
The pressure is 12.75,bar
